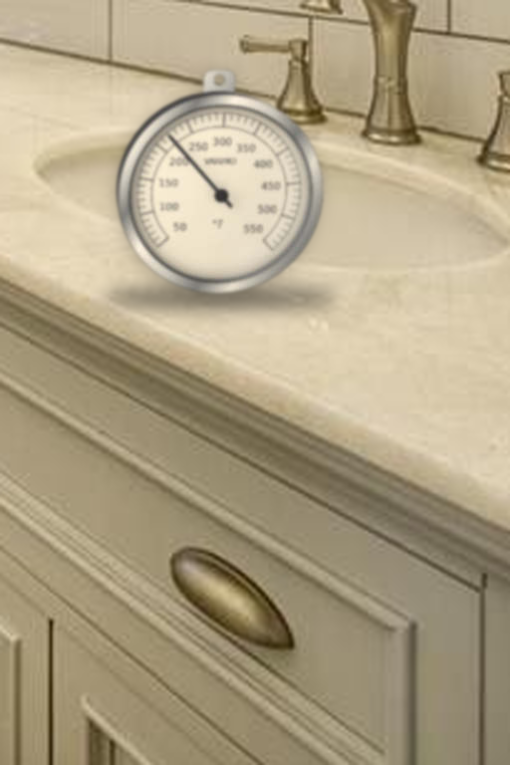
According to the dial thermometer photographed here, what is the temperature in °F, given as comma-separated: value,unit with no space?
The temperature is 220,°F
